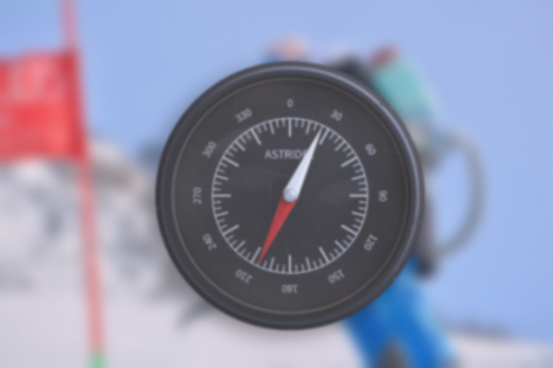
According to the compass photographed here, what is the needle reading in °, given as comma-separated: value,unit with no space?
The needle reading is 205,°
